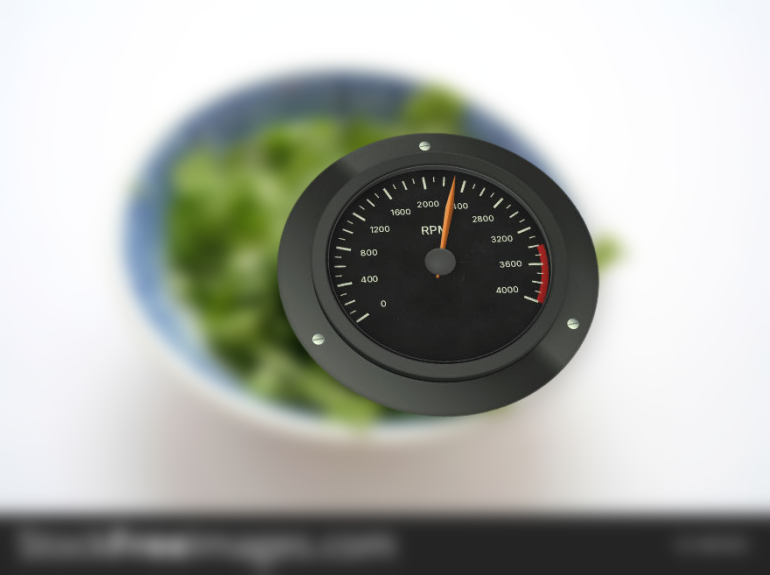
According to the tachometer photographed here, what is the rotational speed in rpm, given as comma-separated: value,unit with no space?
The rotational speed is 2300,rpm
